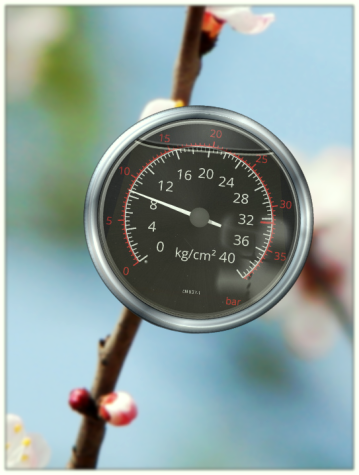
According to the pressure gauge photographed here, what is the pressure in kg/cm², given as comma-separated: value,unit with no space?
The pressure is 8.5,kg/cm²
